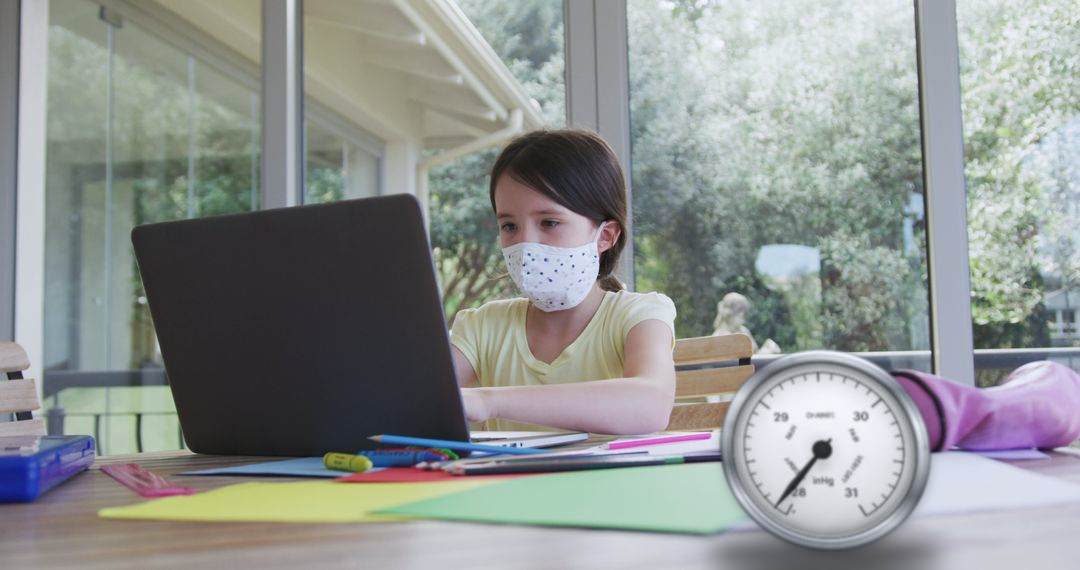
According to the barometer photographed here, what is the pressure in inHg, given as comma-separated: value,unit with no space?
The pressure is 28.1,inHg
